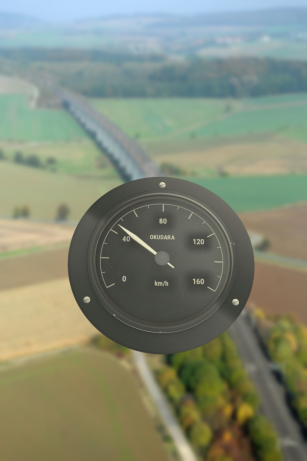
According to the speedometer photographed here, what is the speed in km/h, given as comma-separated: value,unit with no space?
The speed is 45,km/h
